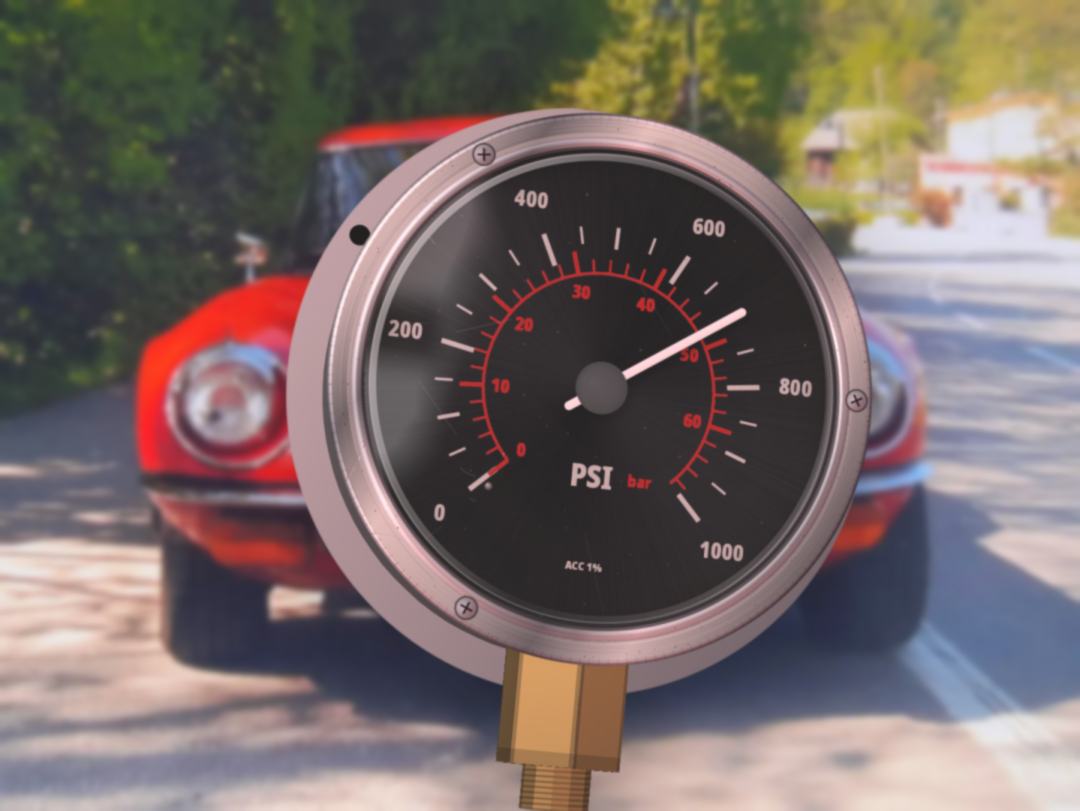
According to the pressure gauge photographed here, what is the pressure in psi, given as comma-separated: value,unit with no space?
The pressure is 700,psi
